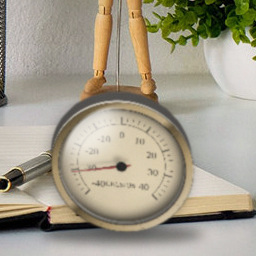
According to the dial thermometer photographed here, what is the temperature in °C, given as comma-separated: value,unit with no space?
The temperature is -30,°C
